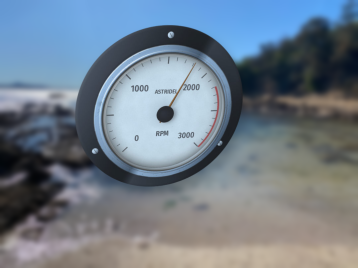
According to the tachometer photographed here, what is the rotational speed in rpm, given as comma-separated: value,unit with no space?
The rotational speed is 1800,rpm
